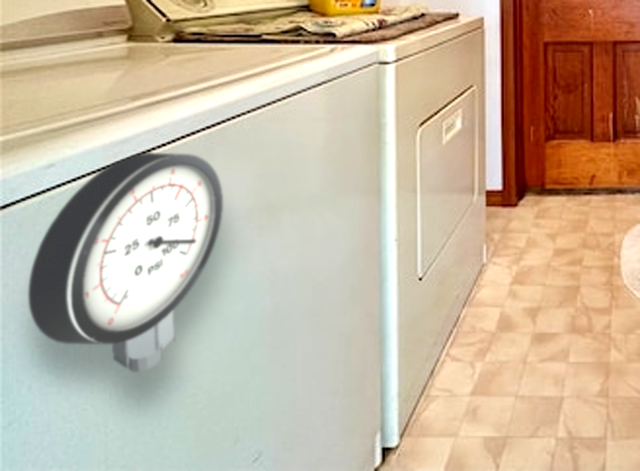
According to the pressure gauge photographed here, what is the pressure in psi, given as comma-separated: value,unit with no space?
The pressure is 95,psi
